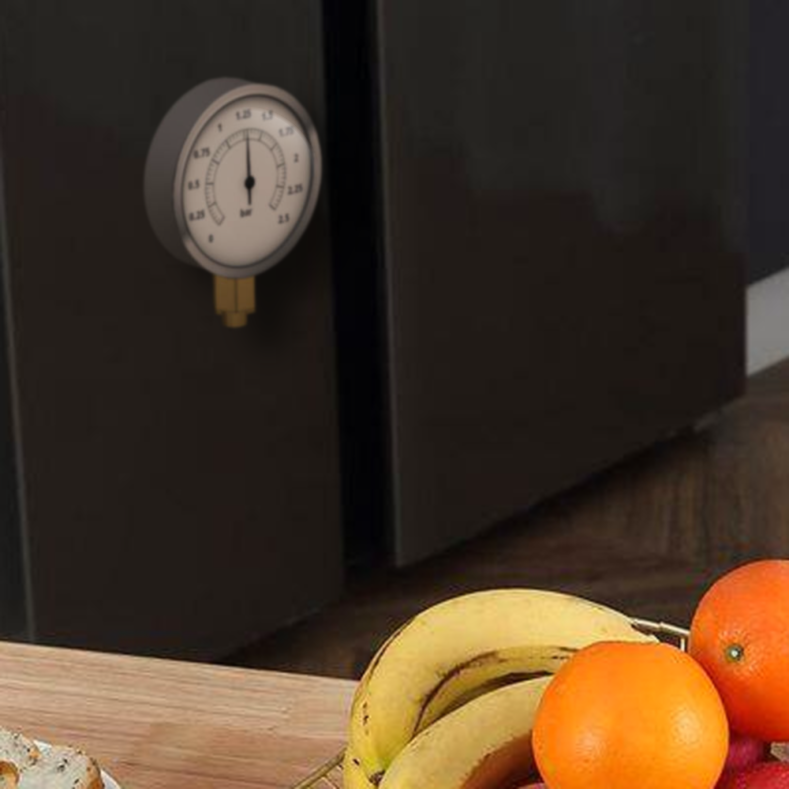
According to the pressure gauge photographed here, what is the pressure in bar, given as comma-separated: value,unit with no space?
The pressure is 1.25,bar
